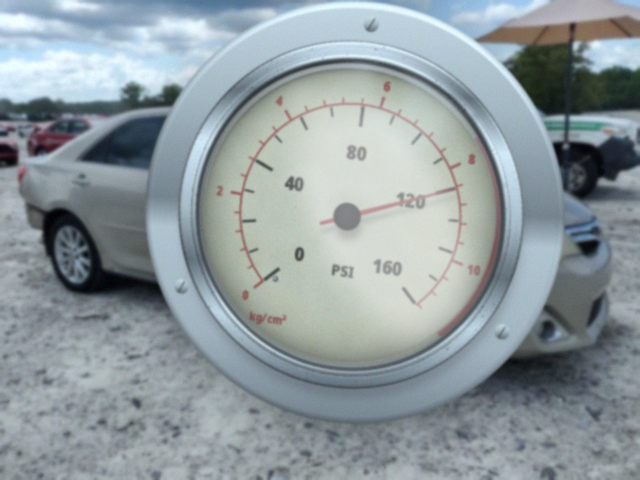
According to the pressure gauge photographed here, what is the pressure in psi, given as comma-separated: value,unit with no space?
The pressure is 120,psi
